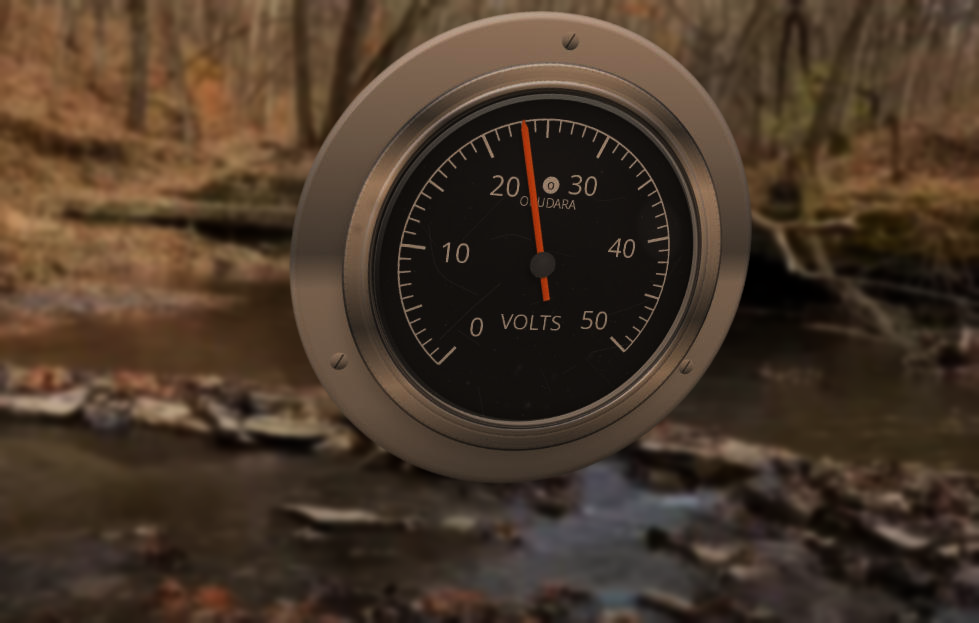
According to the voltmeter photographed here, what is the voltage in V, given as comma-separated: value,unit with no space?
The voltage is 23,V
